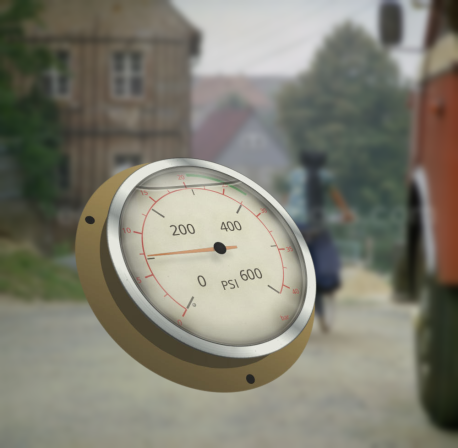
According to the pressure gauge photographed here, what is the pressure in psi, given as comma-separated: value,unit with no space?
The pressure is 100,psi
